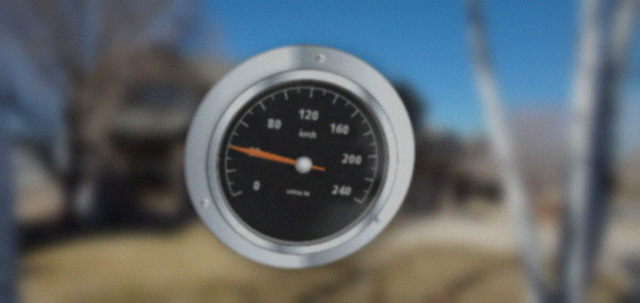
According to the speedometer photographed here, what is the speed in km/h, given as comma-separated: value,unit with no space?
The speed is 40,km/h
